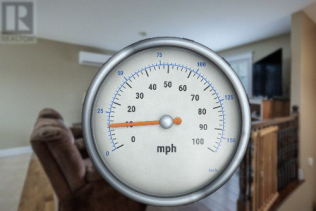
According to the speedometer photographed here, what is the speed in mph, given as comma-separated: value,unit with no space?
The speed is 10,mph
